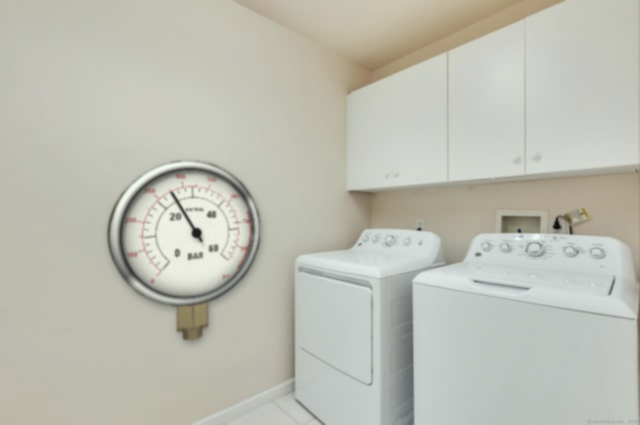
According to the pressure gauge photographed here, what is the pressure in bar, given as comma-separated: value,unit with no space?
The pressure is 24,bar
